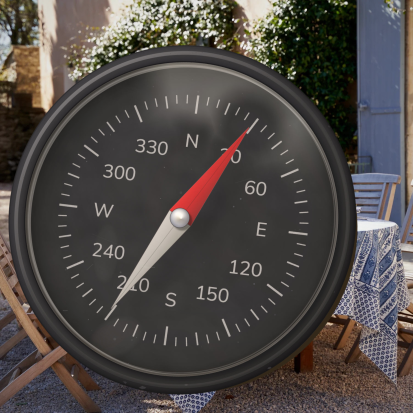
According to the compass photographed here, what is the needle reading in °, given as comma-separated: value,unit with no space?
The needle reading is 30,°
